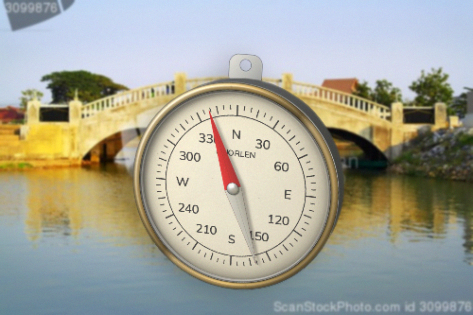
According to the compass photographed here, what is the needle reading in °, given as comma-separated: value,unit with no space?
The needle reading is 340,°
